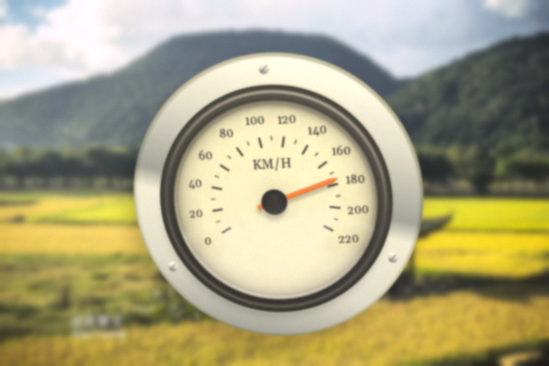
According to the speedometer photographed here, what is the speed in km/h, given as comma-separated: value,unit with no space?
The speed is 175,km/h
